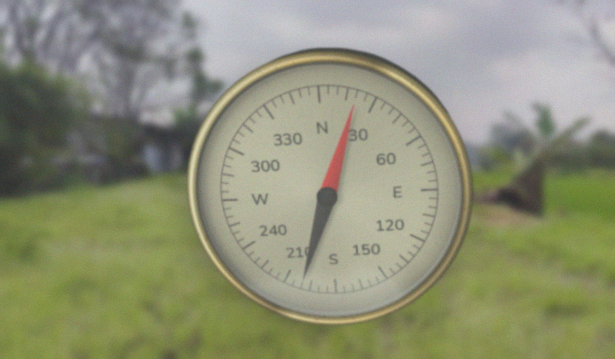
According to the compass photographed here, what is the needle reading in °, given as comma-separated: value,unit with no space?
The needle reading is 20,°
